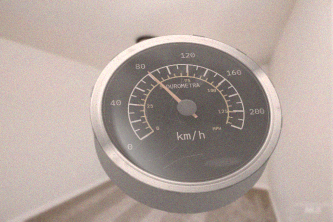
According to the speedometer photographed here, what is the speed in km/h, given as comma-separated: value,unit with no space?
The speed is 80,km/h
